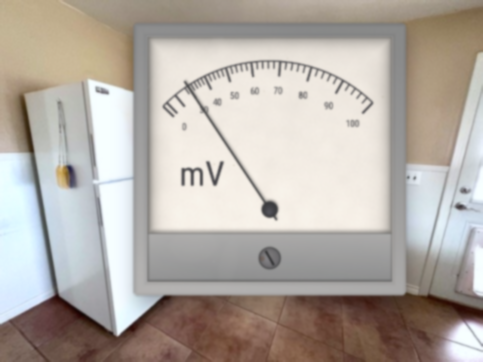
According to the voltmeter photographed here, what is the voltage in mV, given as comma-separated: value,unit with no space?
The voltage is 30,mV
